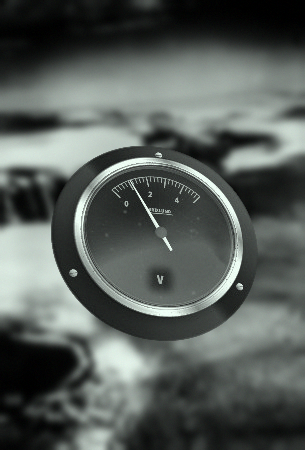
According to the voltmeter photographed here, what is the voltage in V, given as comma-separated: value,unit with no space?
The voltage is 1,V
